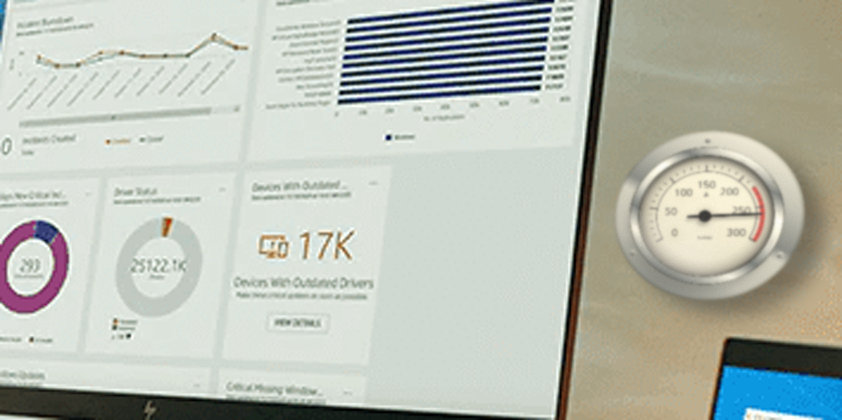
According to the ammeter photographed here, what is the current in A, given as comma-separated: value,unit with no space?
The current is 260,A
